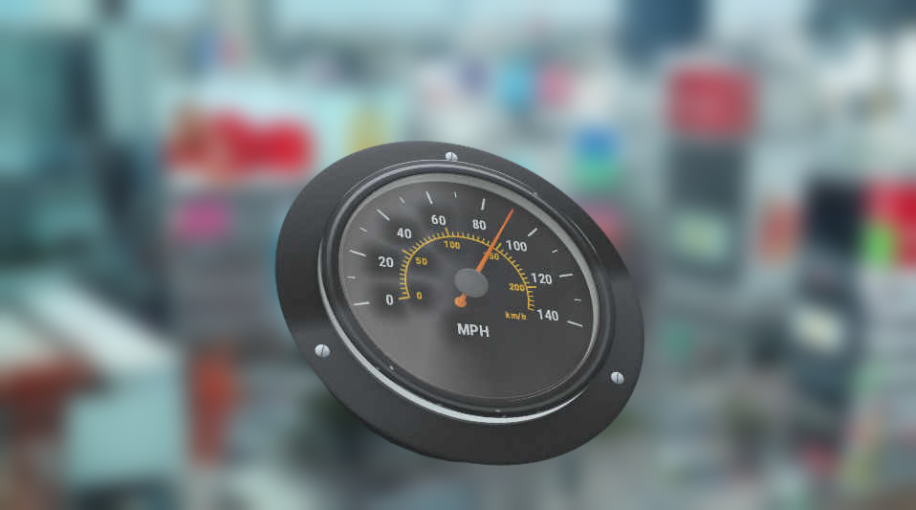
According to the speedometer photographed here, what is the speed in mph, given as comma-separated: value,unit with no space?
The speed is 90,mph
